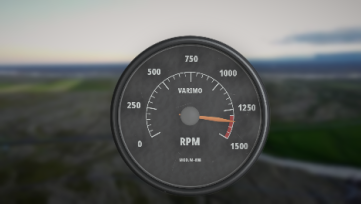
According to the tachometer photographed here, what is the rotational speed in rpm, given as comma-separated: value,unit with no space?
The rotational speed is 1350,rpm
